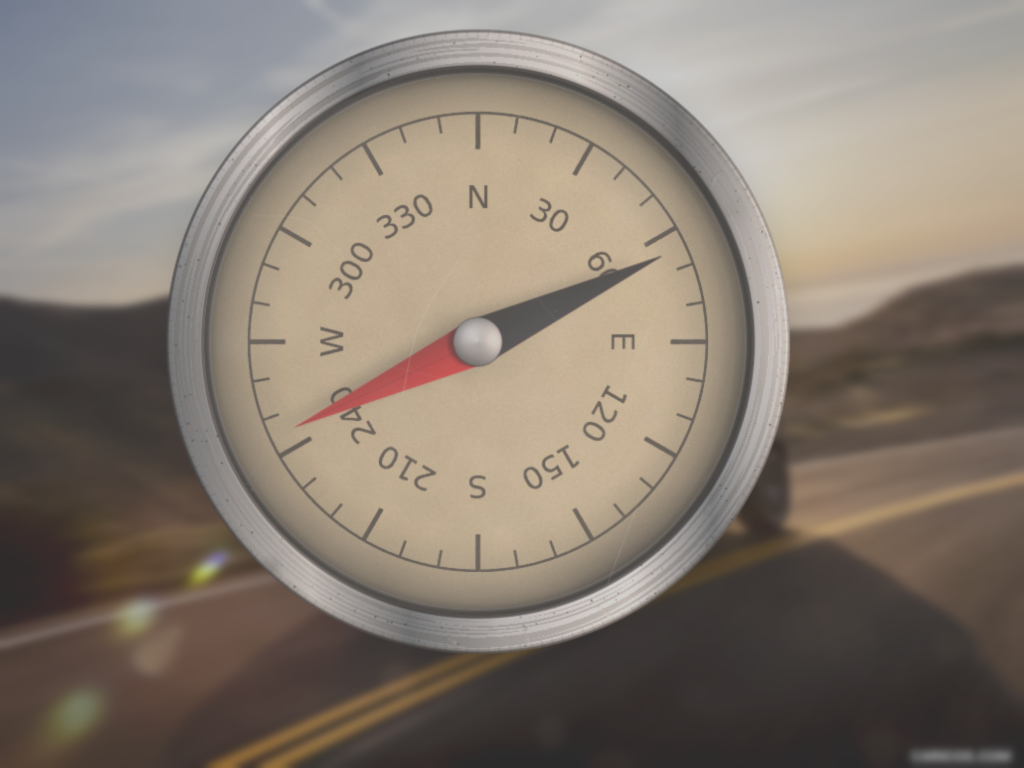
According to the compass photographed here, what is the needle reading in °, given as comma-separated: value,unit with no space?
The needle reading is 245,°
